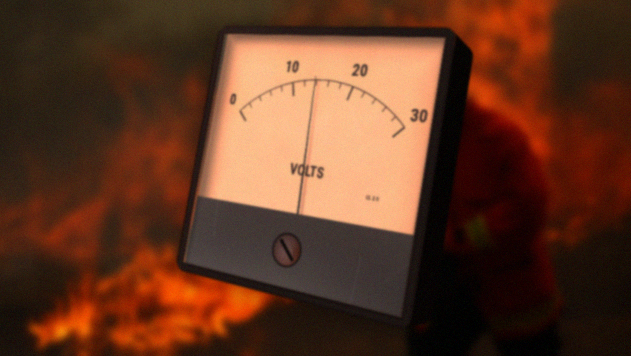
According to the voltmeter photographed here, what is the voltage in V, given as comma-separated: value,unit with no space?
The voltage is 14,V
